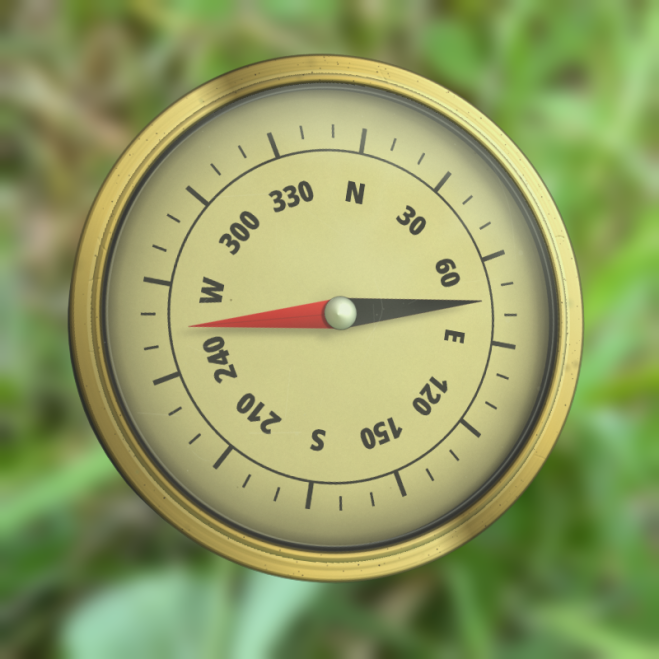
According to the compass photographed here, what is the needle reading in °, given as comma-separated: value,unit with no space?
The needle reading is 255,°
